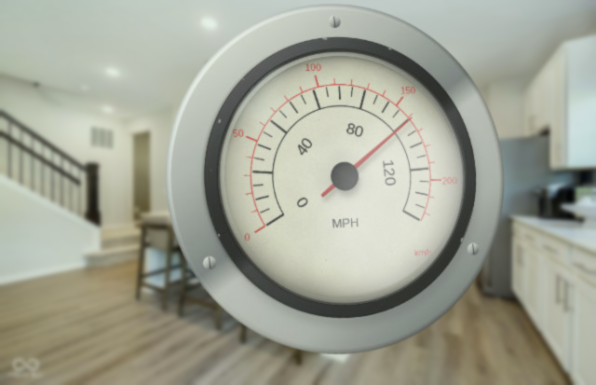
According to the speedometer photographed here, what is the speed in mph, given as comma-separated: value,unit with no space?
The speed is 100,mph
